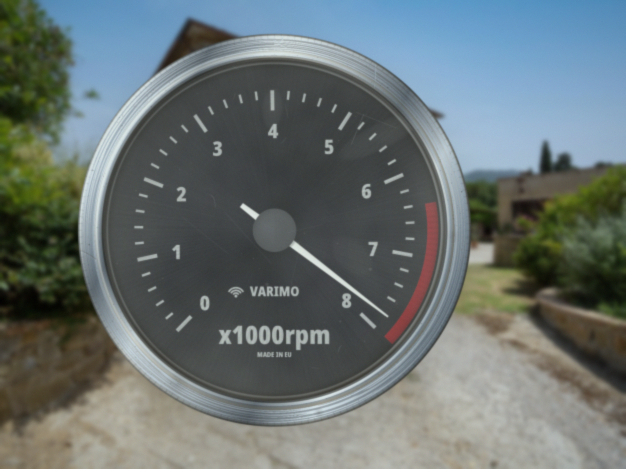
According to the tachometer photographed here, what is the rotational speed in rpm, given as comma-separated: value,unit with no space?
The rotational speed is 7800,rpm
